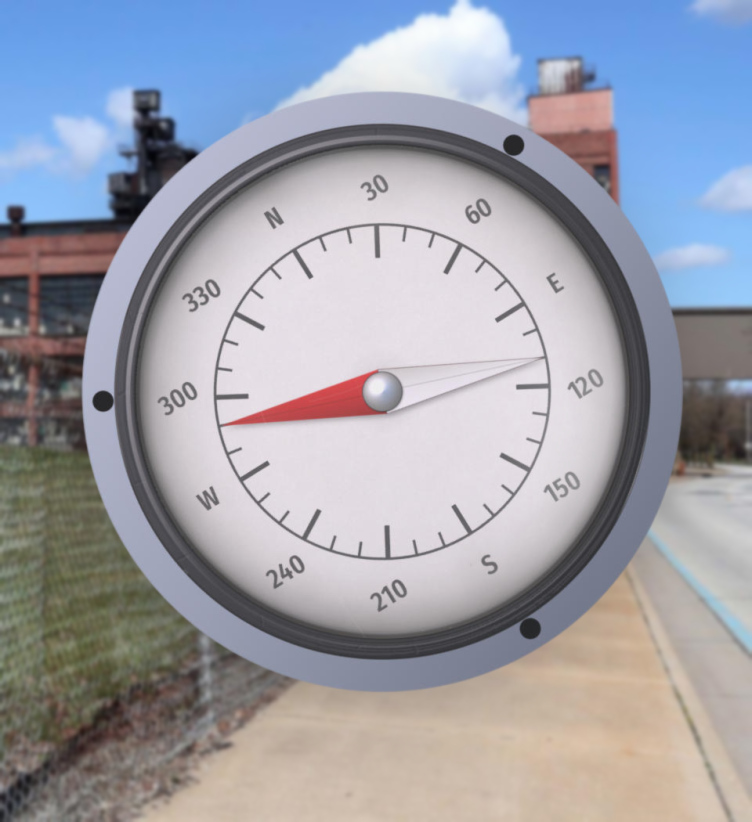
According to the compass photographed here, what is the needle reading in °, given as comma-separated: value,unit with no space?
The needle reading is 290,°
